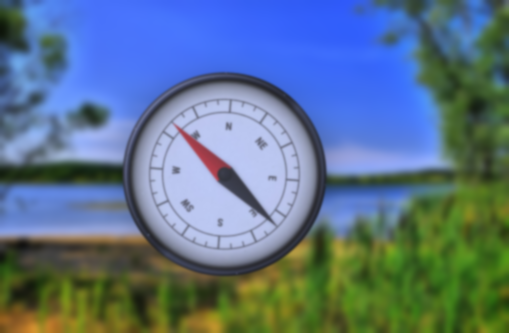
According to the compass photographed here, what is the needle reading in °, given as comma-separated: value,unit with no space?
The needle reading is 310,°
